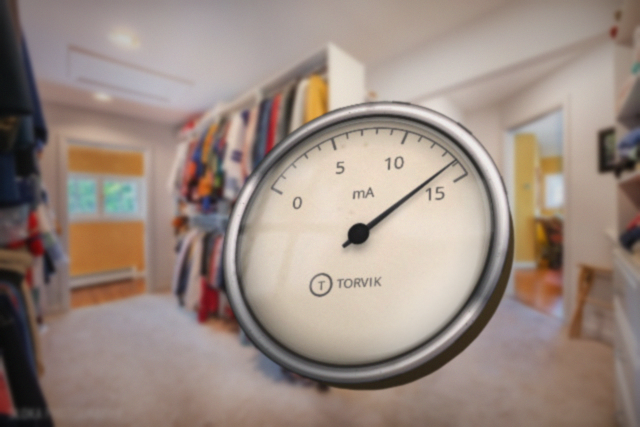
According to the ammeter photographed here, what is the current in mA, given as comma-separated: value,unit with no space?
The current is 14,mA
